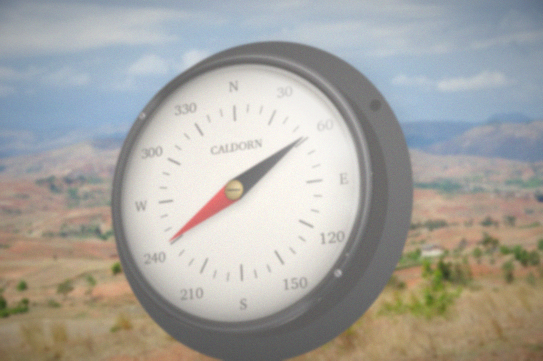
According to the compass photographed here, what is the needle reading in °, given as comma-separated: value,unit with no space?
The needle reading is 240,°
